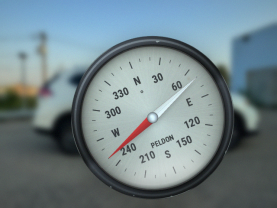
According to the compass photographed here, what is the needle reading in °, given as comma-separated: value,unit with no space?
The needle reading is 250,°
